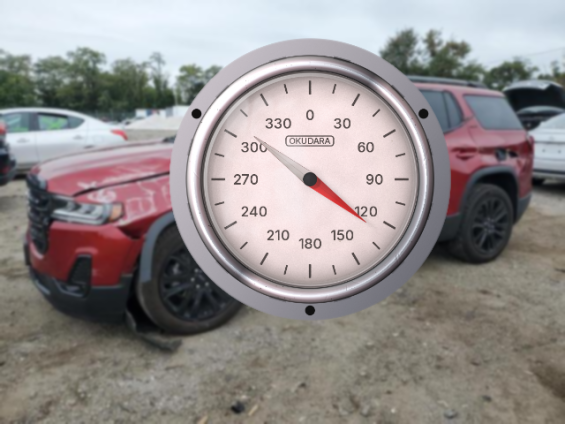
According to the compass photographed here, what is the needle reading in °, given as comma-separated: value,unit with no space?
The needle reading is 127.5,°
